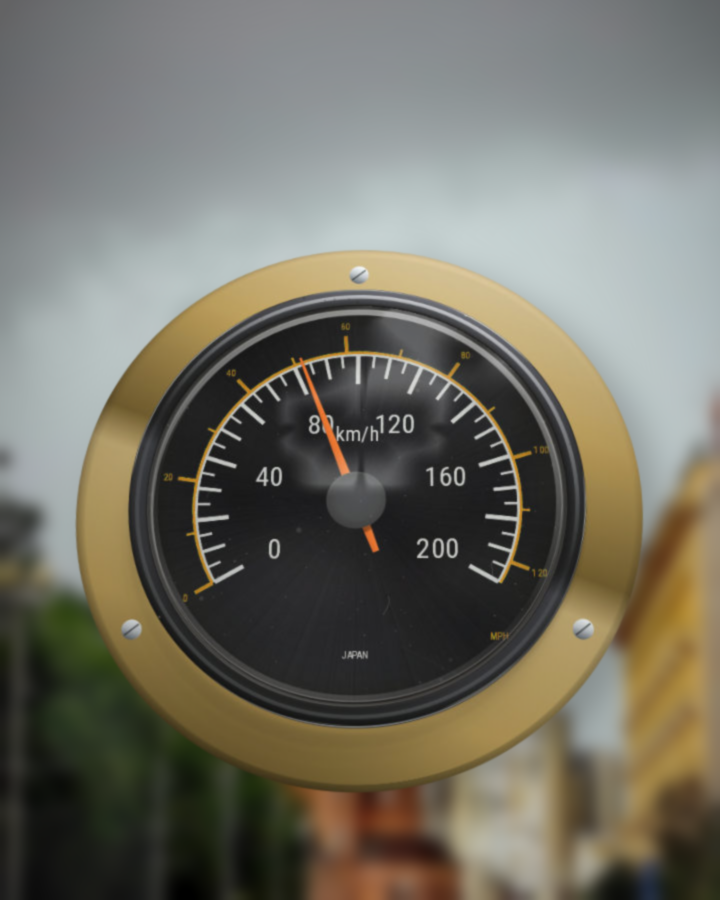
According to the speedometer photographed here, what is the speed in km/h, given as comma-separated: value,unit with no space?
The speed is 82.5,km/h
